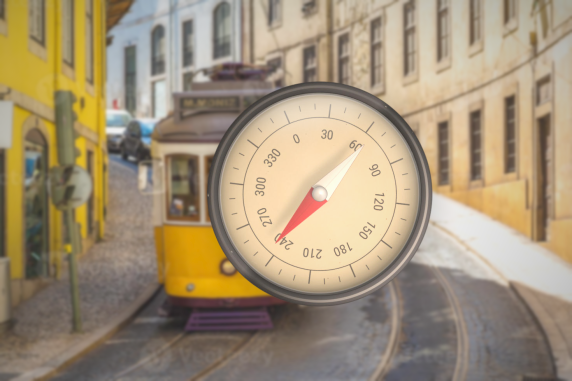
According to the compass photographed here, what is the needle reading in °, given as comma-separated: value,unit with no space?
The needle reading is 245,°
